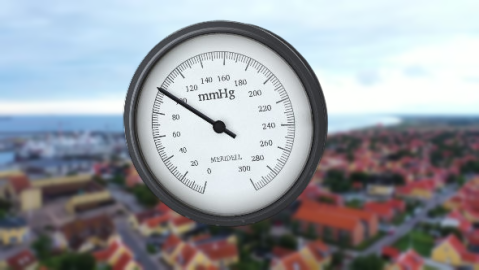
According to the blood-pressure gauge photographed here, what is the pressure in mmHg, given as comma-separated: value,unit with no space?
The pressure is 100,mmHg
